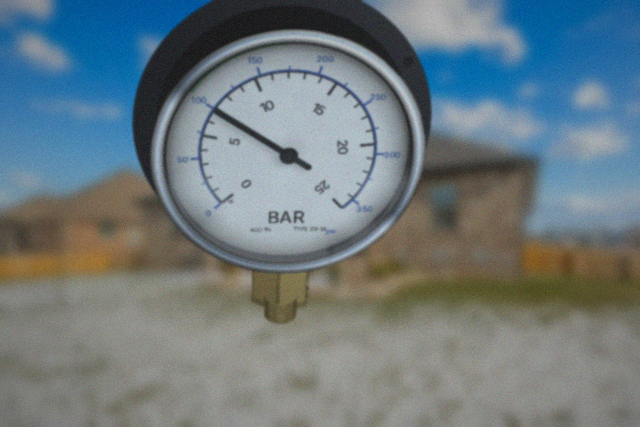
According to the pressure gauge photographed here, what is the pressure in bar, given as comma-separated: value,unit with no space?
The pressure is 7,bar
